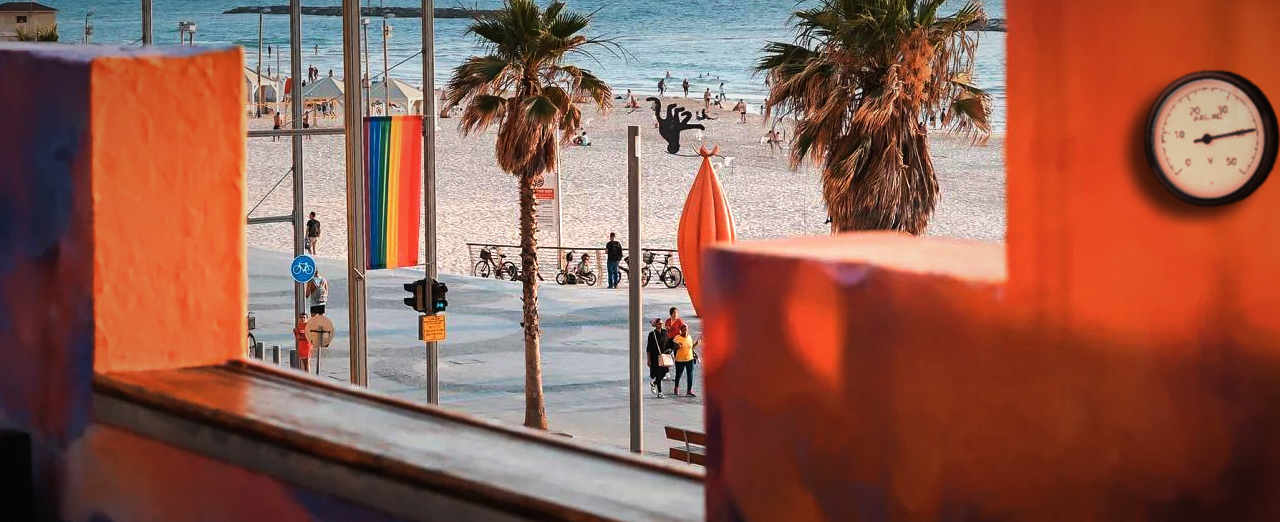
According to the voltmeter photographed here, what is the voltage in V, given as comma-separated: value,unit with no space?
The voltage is 40,V
